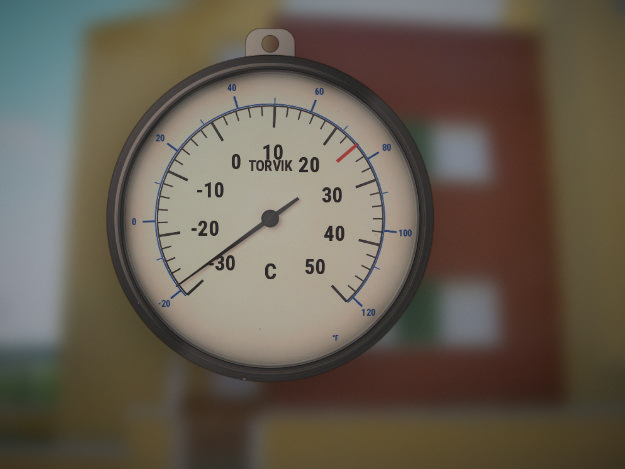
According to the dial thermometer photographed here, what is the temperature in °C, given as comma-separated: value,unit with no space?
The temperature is -28,°C
